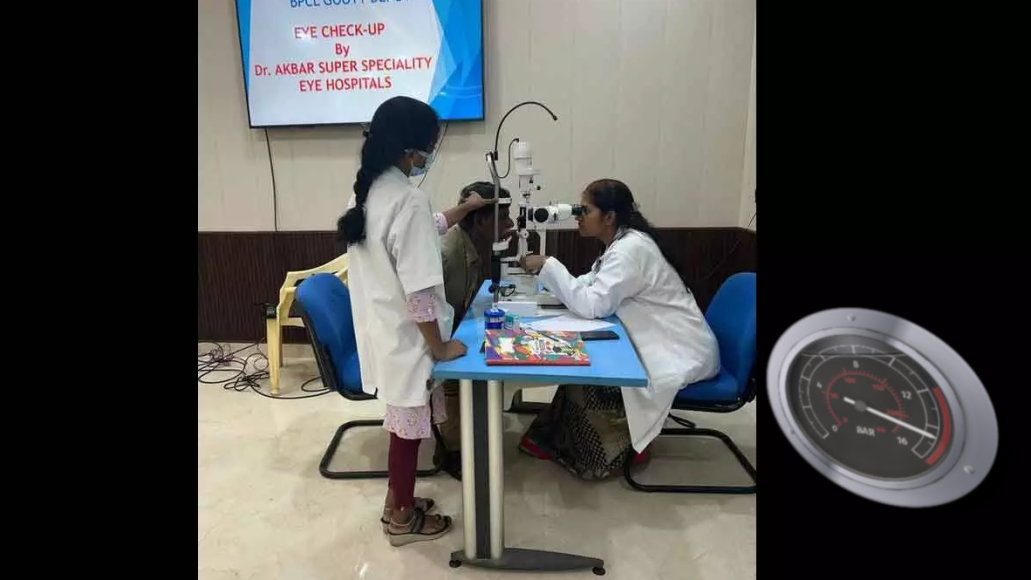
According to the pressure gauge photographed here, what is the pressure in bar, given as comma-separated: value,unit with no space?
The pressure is 14.5,bar
